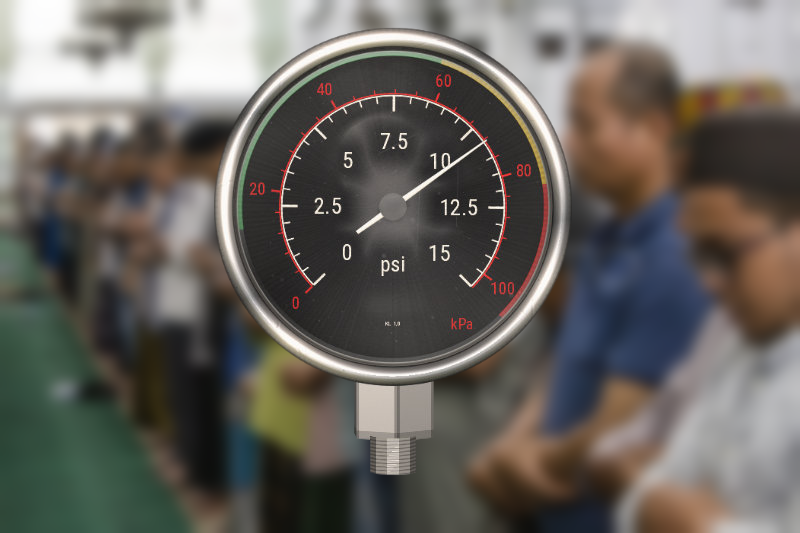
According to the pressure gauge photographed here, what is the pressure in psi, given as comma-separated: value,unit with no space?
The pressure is 10.5,psi
